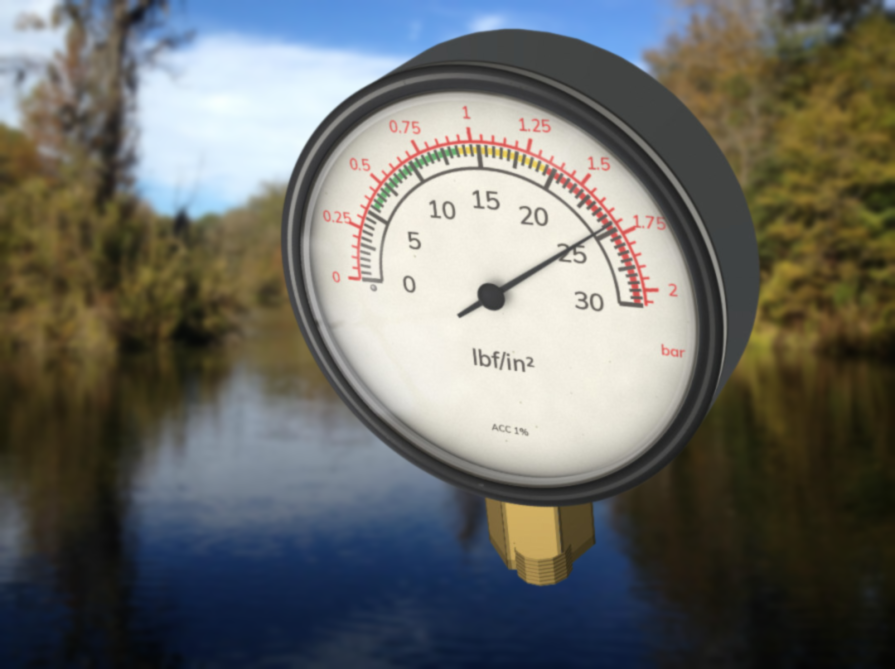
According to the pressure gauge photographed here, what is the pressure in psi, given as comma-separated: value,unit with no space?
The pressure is 24.5,psi
